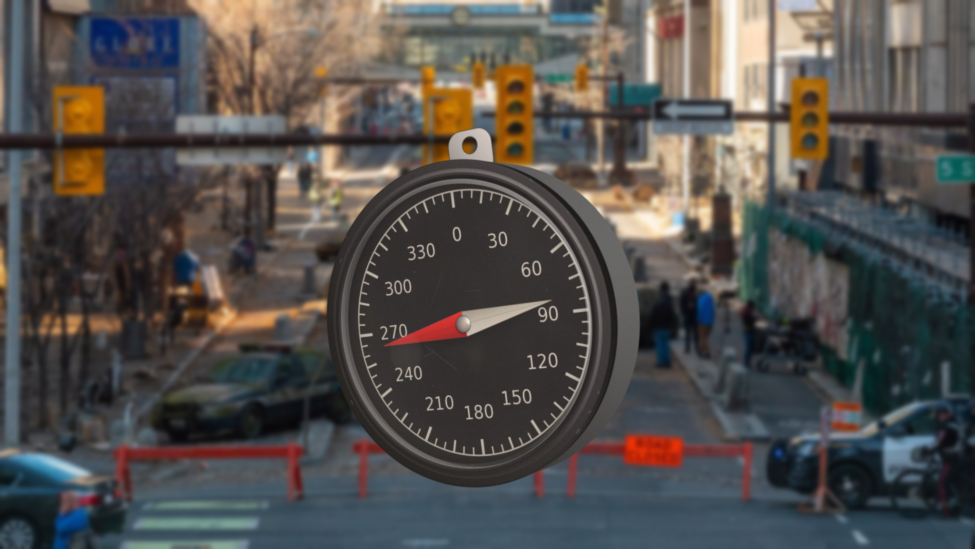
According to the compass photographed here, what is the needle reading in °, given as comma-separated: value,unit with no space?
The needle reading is 262.5,°
